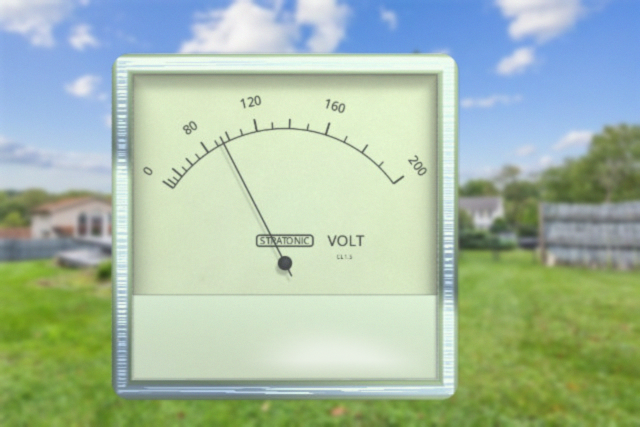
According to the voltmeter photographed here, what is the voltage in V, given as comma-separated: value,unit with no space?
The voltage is 95,V
